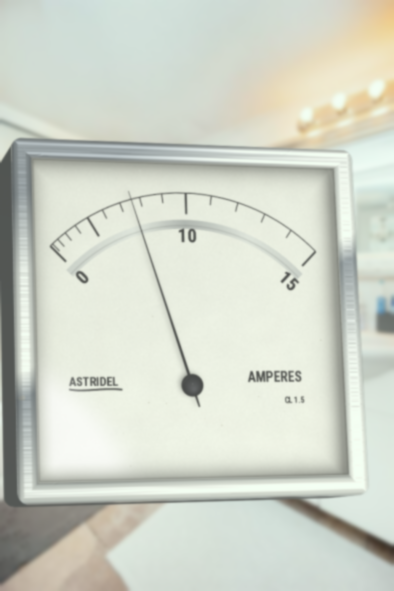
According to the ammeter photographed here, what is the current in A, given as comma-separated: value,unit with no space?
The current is 7.5,A
